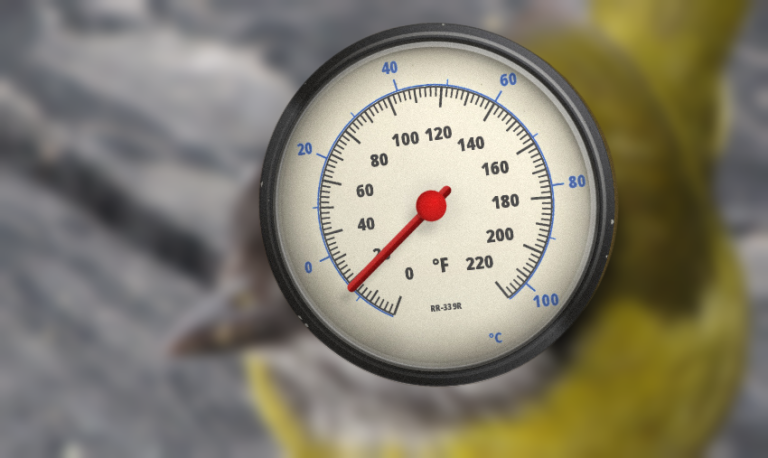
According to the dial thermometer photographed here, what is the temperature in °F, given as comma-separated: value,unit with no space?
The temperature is 18,°F
